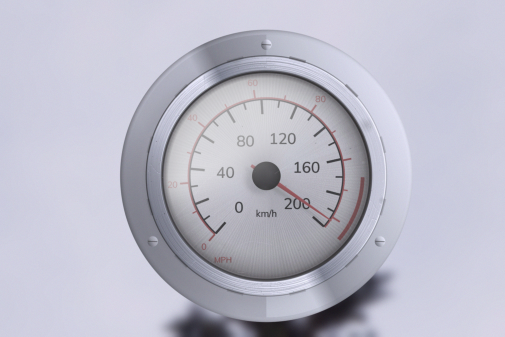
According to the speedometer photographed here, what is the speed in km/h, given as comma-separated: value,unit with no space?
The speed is 195,km/h
